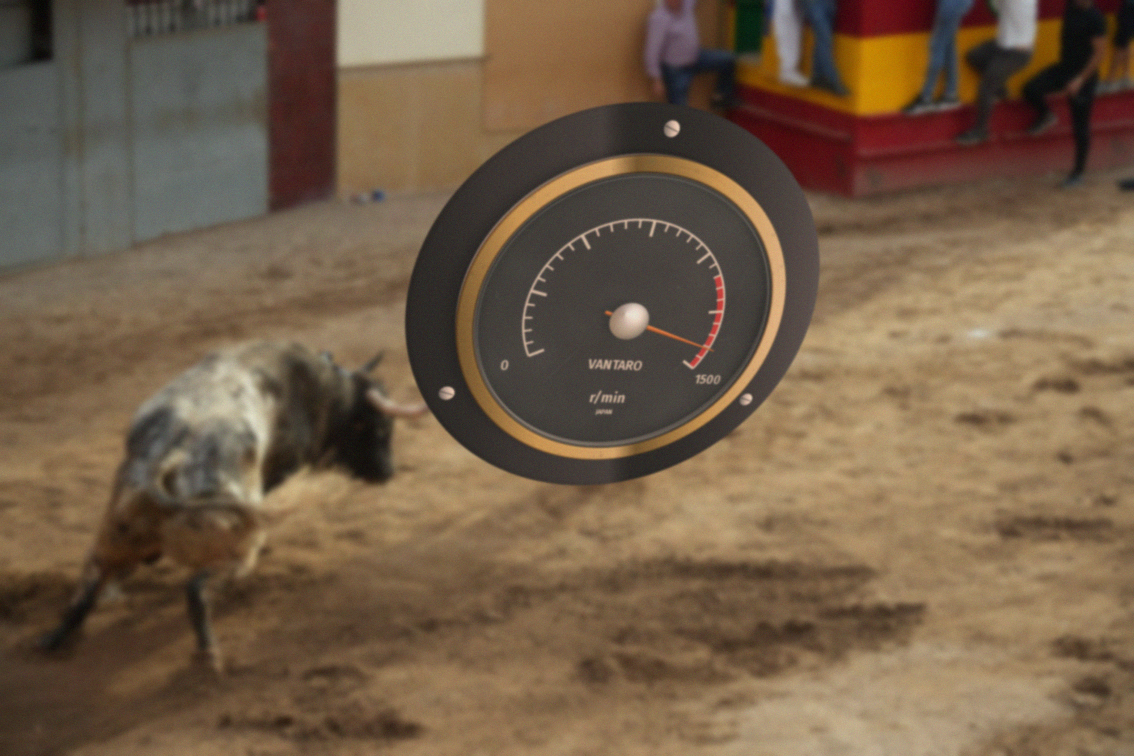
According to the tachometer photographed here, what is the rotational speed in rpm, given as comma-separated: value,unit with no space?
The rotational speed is 1400,rpm
